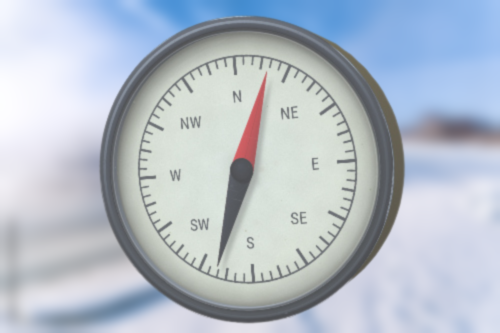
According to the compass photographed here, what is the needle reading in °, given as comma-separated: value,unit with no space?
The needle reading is 20,°
